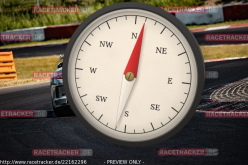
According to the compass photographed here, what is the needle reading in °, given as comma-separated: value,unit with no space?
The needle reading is 10,°
